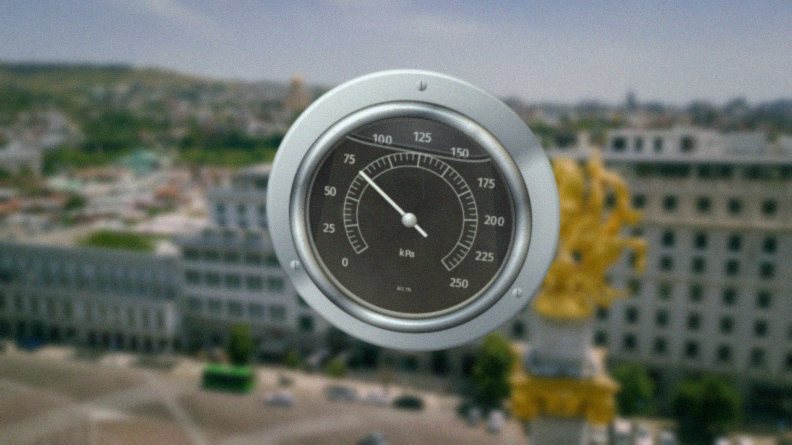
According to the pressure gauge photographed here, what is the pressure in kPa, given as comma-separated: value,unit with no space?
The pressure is 75,kPa
